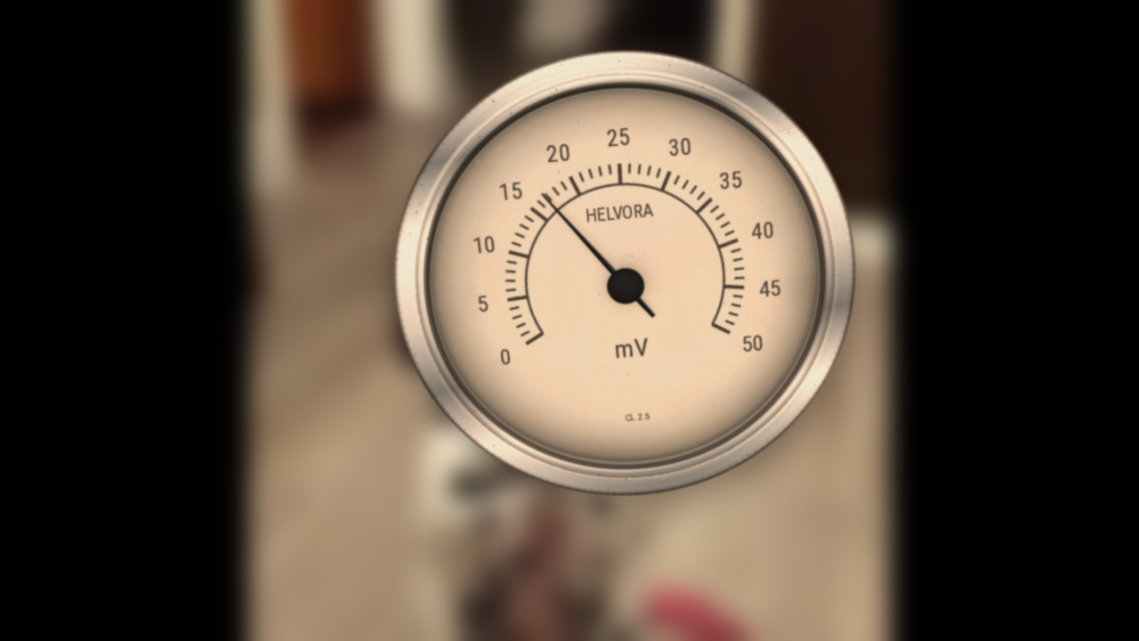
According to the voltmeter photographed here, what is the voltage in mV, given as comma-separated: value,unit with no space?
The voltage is 17,mV
